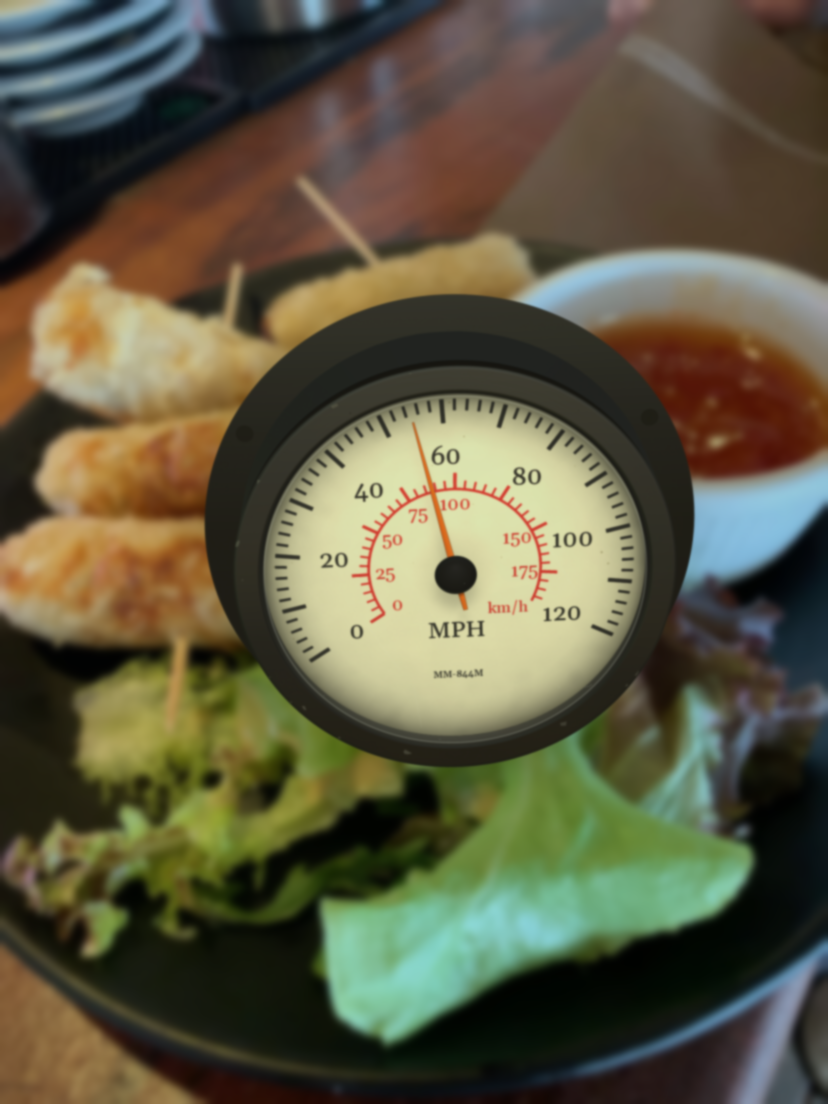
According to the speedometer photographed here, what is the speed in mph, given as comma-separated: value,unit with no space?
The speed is 55,mph
